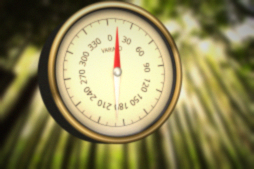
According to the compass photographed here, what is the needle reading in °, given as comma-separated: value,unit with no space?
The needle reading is 10,°
